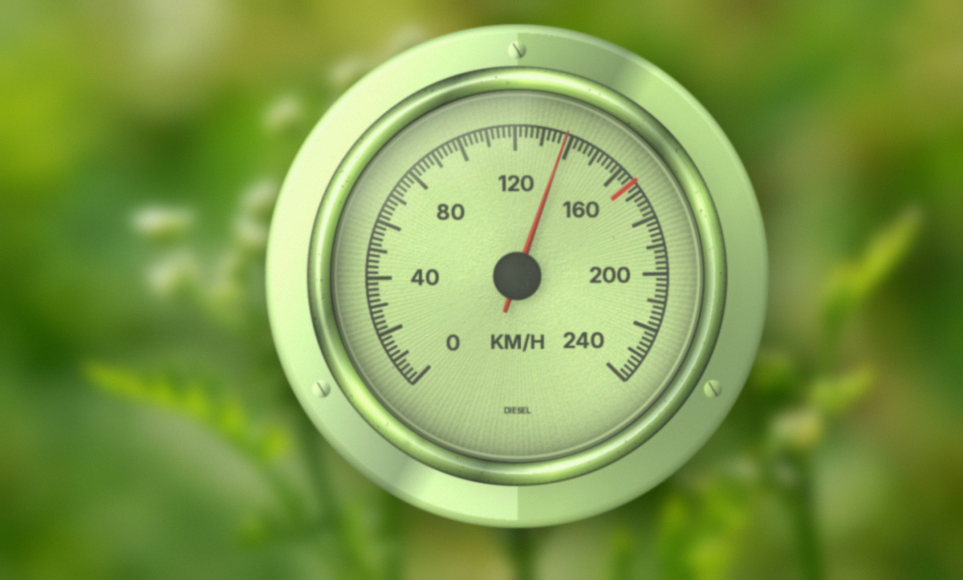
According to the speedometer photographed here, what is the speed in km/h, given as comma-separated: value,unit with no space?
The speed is 138,km/h
